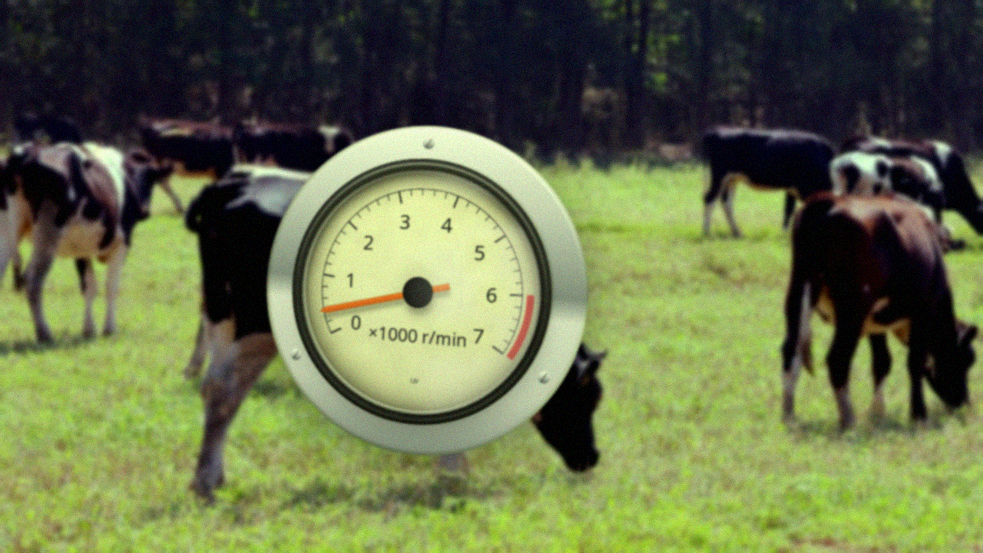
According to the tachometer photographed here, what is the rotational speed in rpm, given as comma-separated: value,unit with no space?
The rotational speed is 400,rpm
